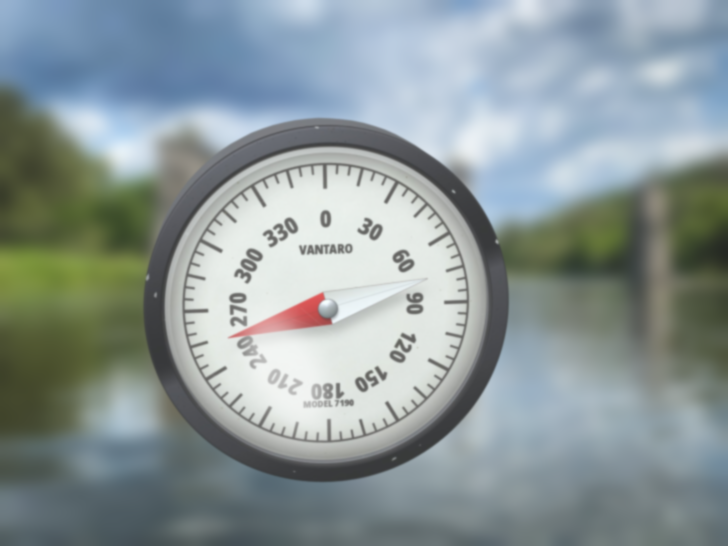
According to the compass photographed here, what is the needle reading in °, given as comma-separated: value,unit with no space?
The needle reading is 255,°
